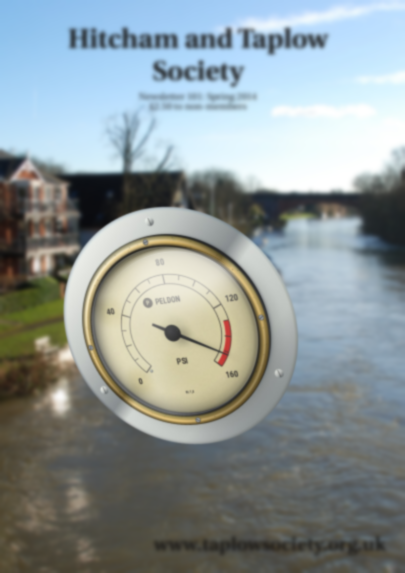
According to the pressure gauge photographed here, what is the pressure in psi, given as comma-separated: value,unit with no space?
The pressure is 150,psi
